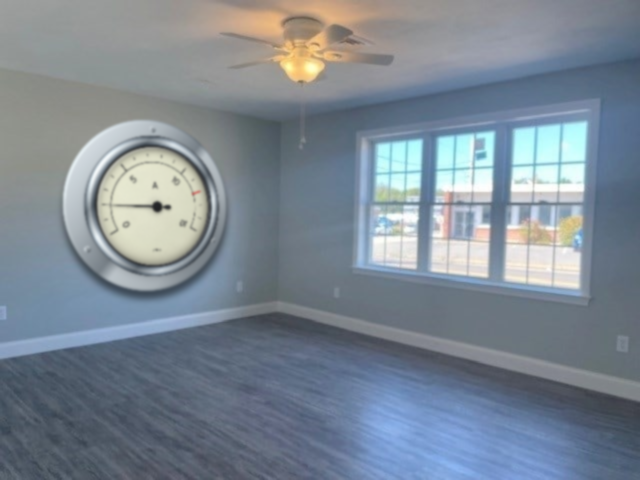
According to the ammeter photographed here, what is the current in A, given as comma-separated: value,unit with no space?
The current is 2,A
